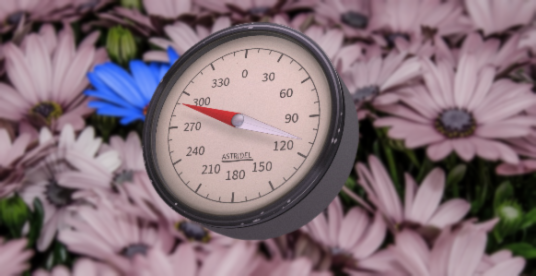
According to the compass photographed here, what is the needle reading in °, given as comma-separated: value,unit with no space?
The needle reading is 290,°
